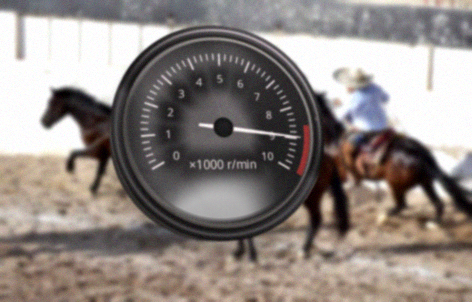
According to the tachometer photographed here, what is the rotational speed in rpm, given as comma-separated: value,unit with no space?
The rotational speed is 9000,rpm
